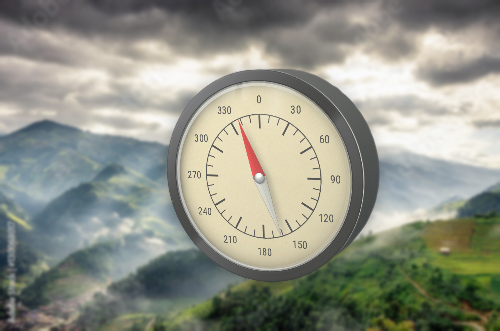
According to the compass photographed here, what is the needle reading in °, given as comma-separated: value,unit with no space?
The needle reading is 340,°
